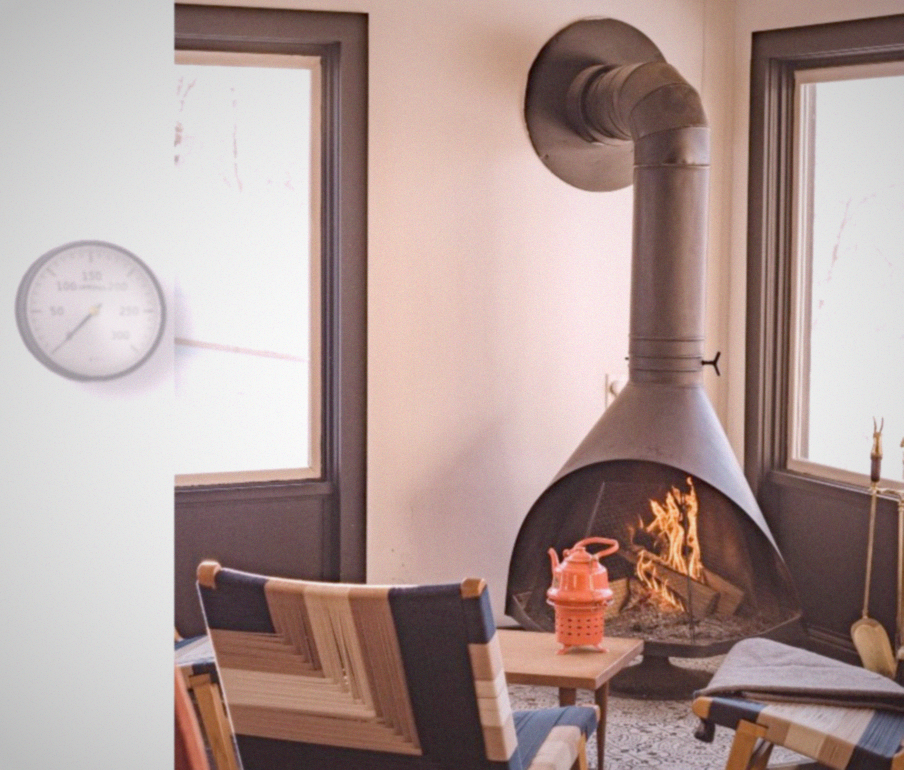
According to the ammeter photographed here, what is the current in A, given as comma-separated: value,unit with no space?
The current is 0,A
